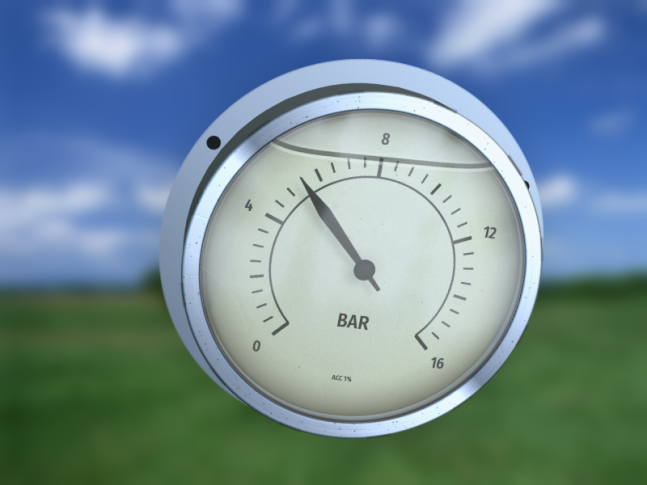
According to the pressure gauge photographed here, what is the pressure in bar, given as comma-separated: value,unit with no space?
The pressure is 5.5,bar
